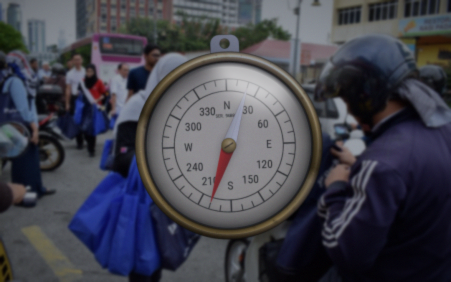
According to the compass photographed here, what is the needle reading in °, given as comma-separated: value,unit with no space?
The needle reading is 200,°
